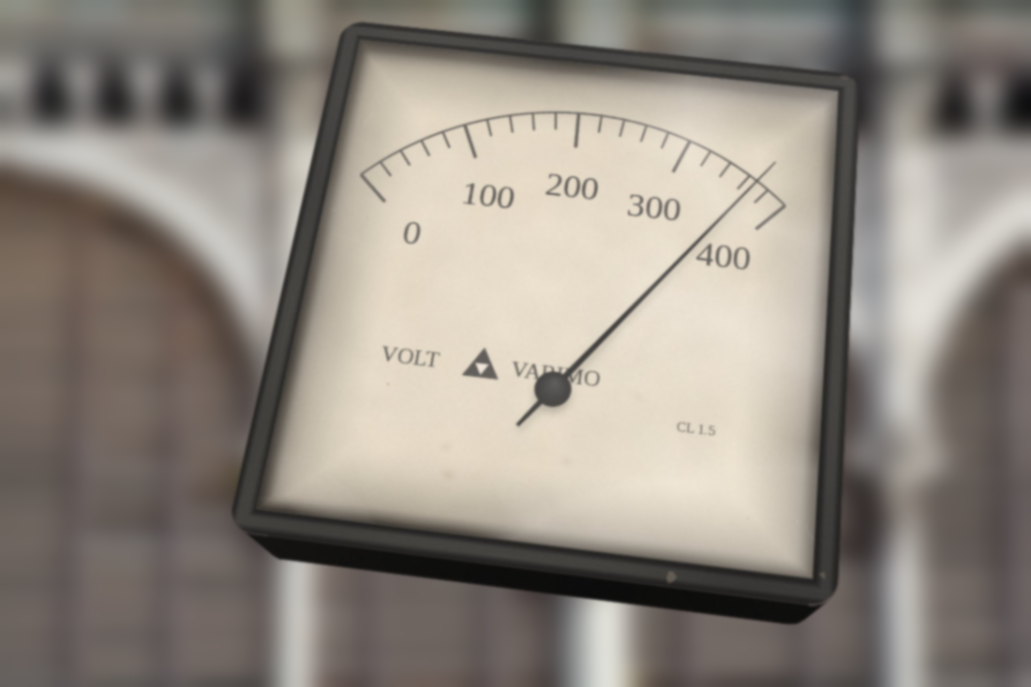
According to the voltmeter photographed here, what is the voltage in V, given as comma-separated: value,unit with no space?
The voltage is 370,V
